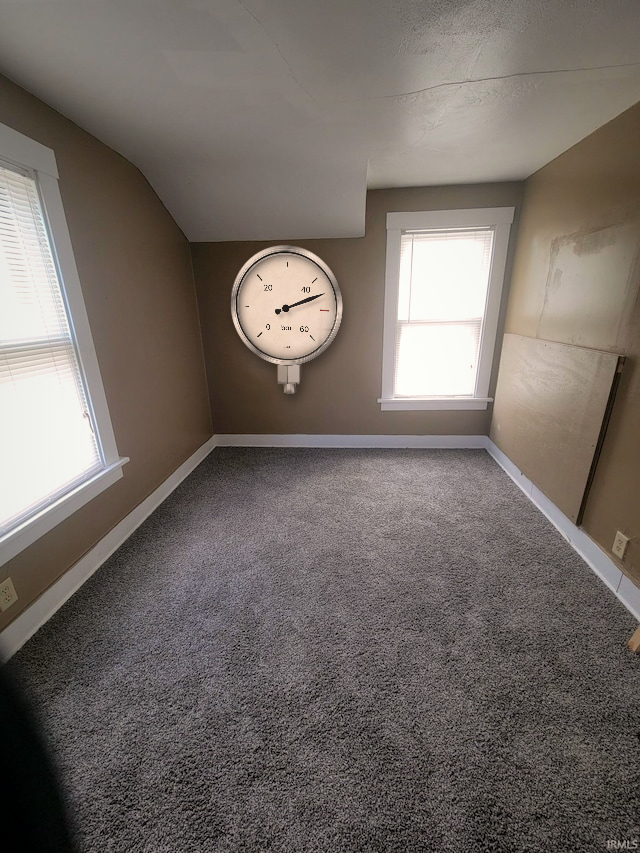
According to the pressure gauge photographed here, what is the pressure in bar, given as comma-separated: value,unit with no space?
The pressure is 45,bar
